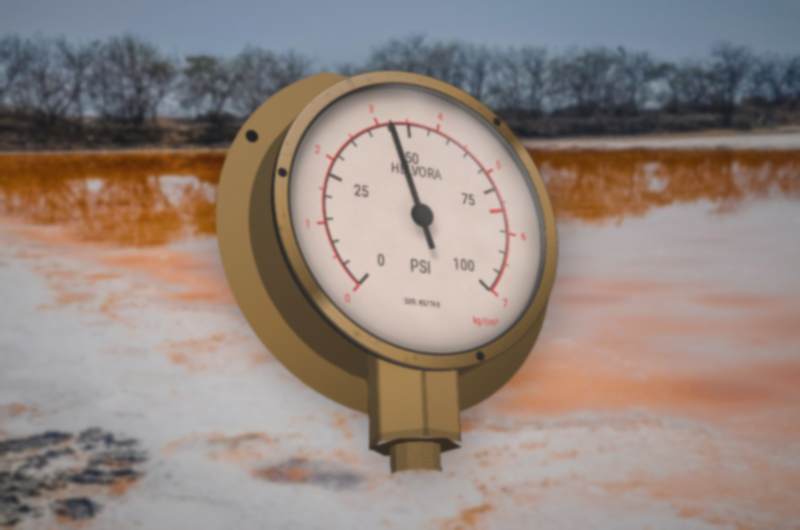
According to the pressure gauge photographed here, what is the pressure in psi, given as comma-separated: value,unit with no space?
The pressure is 45,psi
